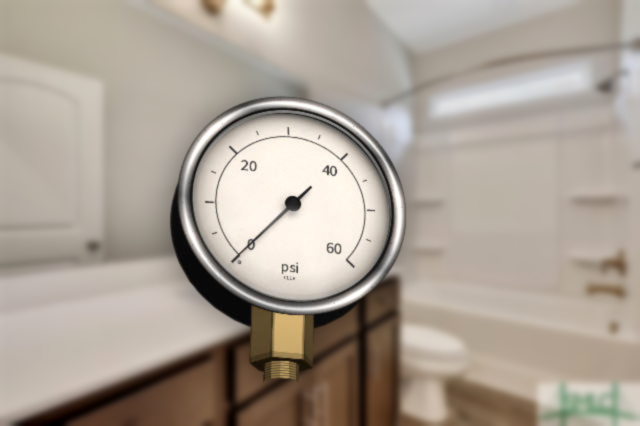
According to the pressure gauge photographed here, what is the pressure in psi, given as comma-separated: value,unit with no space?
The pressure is 0,psi
